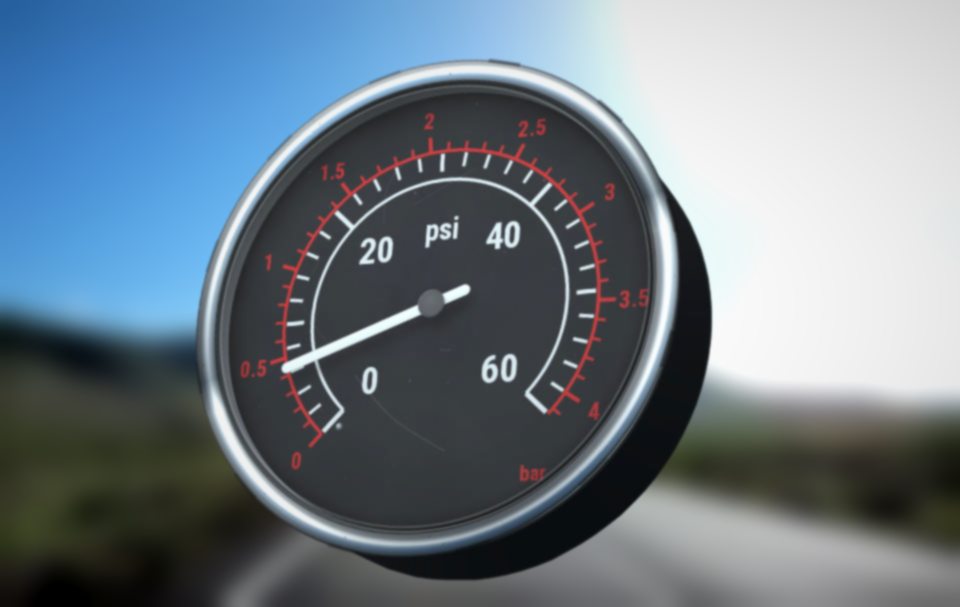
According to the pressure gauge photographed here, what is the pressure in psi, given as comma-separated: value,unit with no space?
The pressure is 6,psi
